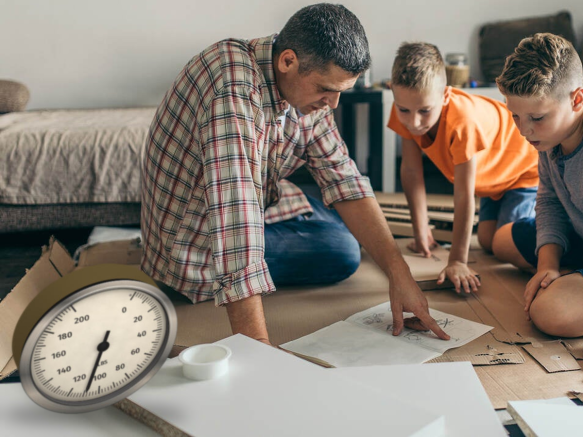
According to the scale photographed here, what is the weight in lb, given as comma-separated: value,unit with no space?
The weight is 110,lb
